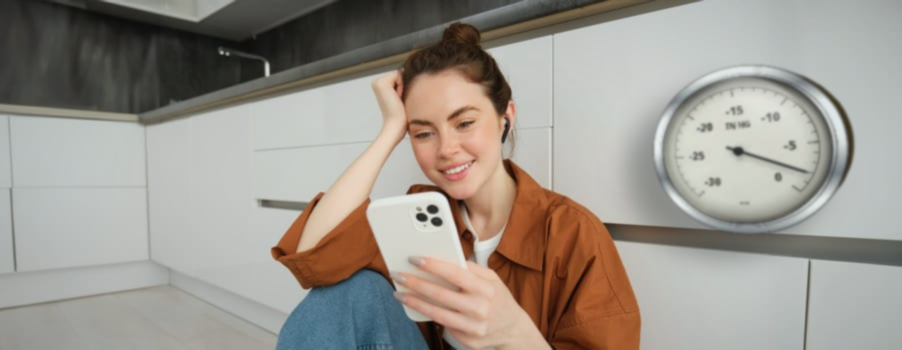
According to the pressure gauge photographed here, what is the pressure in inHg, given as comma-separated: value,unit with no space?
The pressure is -2,inHg
